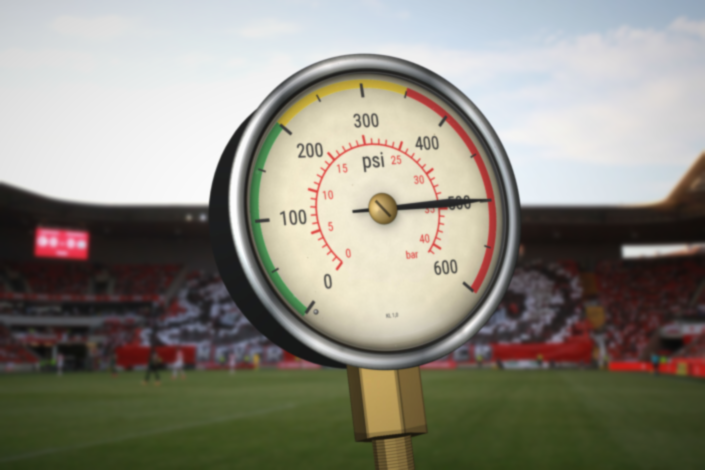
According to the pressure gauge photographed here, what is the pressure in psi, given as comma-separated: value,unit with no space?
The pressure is 500,psi
